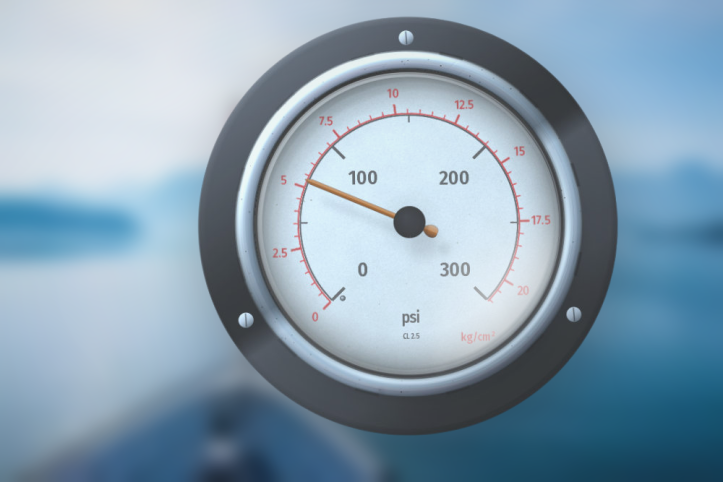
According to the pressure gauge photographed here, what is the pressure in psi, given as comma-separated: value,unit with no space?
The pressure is 75,psi
